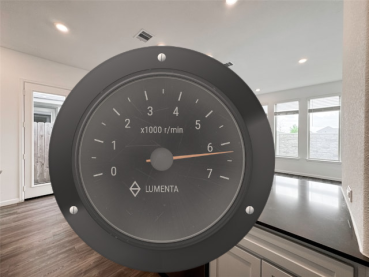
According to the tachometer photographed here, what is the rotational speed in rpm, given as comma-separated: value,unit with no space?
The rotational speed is 6250,rpm
